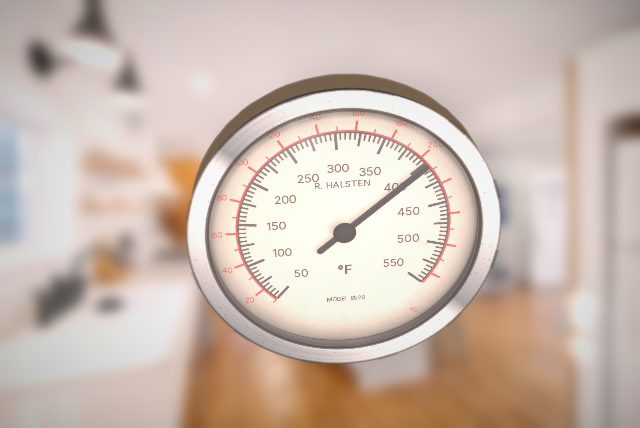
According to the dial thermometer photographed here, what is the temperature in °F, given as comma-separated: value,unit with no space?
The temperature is 400,°F
